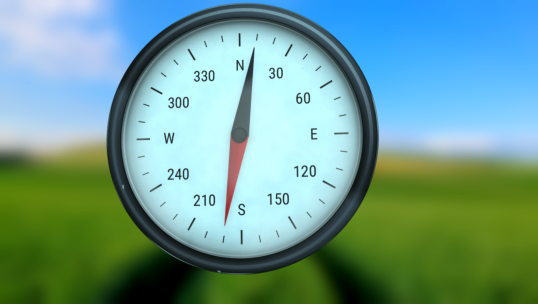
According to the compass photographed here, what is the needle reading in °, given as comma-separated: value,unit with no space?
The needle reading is 190,°
